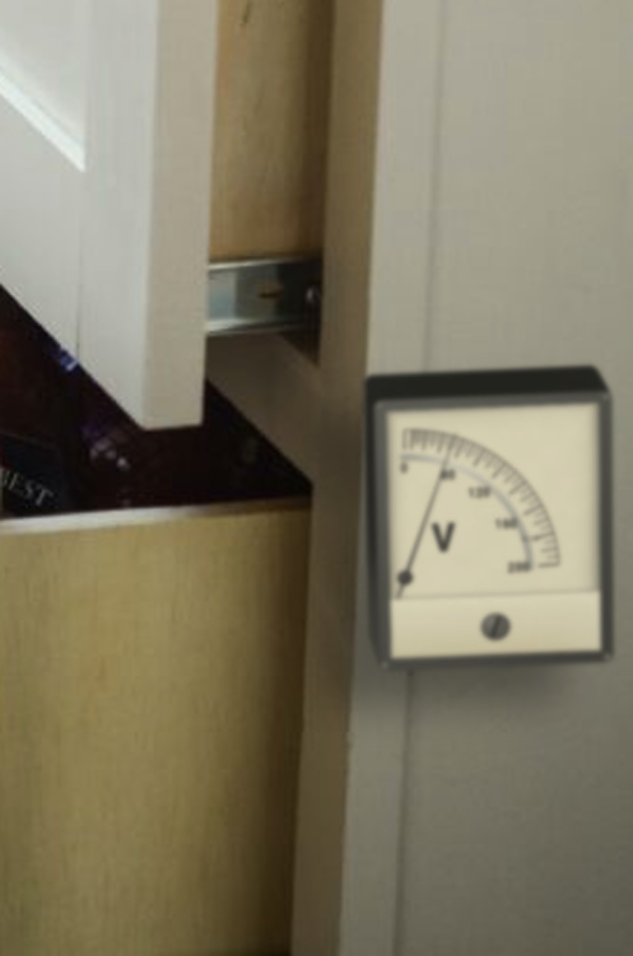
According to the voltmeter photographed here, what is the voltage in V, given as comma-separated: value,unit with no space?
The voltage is 70,V
